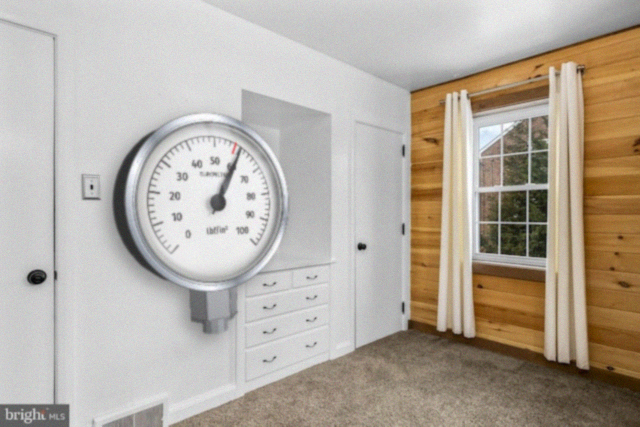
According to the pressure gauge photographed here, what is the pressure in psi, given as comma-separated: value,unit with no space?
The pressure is 60,psi
